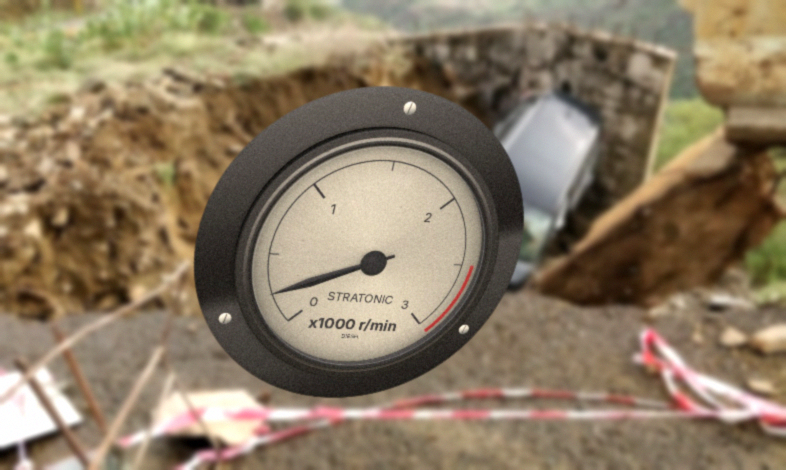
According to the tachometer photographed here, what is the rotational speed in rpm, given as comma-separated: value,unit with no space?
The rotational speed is 250,rpm
